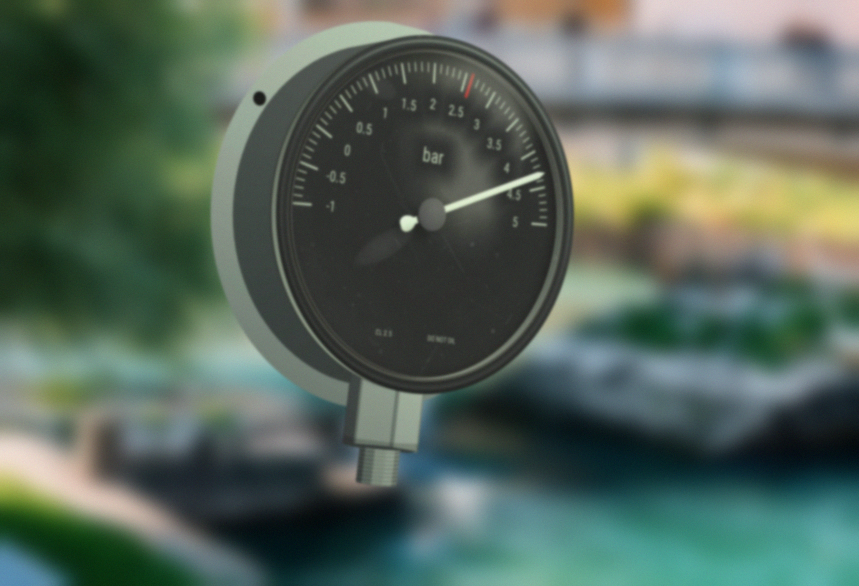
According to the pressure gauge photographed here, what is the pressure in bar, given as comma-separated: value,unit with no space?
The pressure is 4.3,bar
